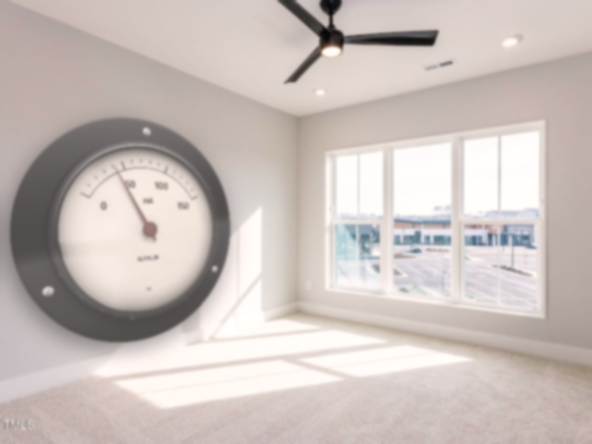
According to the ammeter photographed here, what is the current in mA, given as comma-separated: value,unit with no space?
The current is 40,mA
